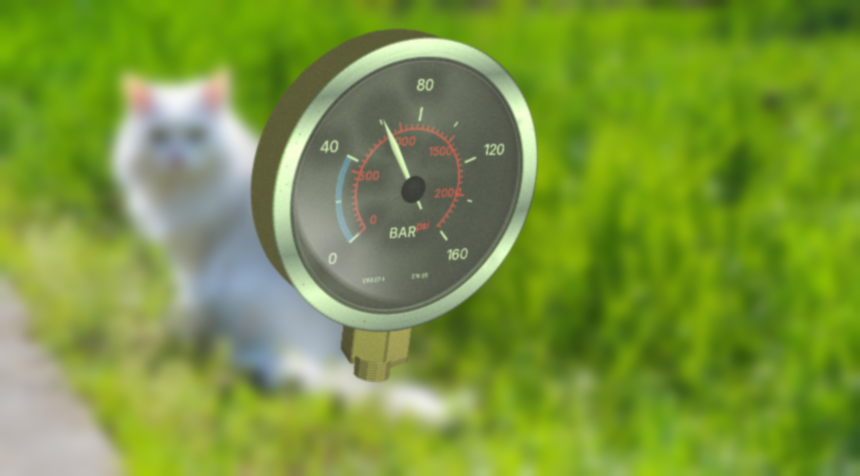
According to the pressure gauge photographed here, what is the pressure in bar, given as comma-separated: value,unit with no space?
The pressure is 60,bar
